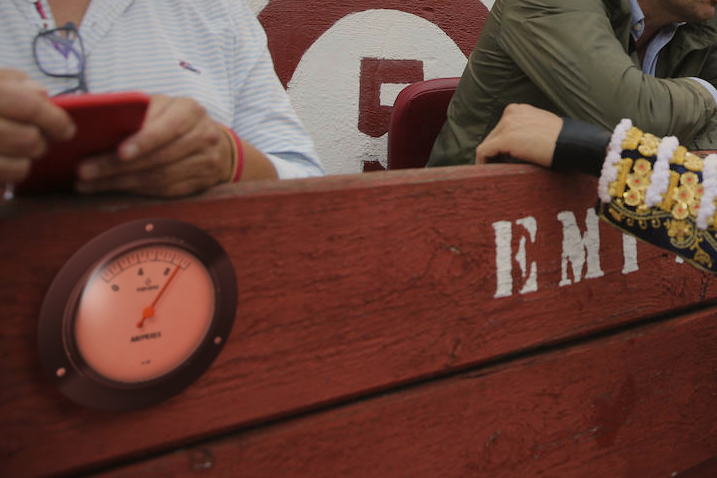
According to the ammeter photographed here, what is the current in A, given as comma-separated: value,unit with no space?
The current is 9,A
